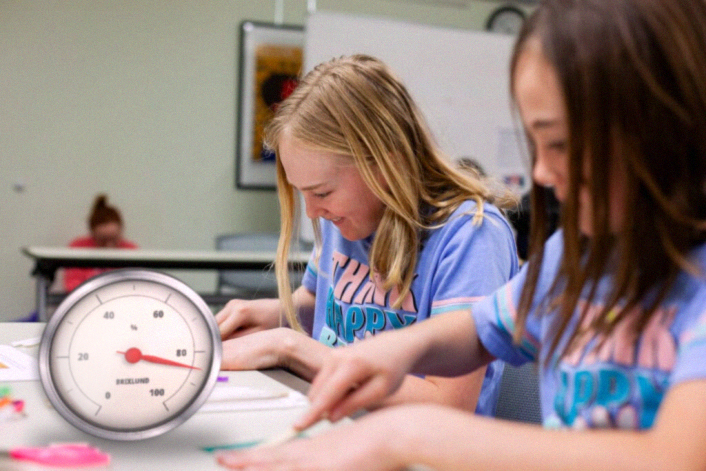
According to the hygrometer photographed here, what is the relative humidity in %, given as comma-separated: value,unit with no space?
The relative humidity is 85,%
